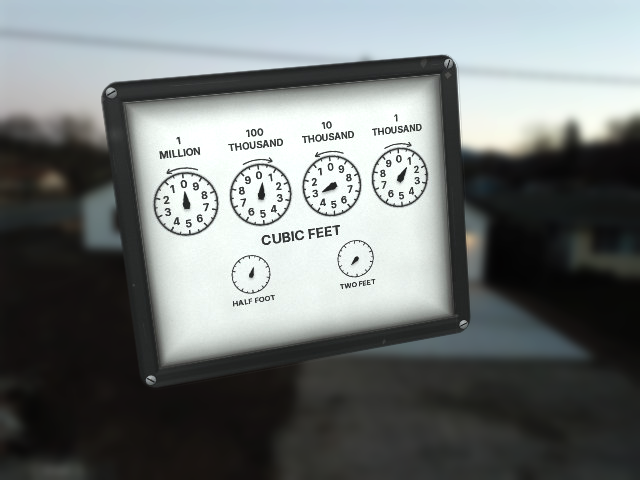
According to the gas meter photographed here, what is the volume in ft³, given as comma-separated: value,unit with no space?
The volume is 3100,ft³
